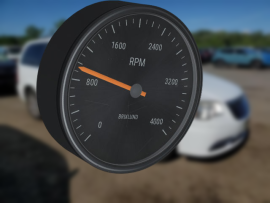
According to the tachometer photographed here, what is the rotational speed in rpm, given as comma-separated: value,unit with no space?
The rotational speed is 950,rpm
